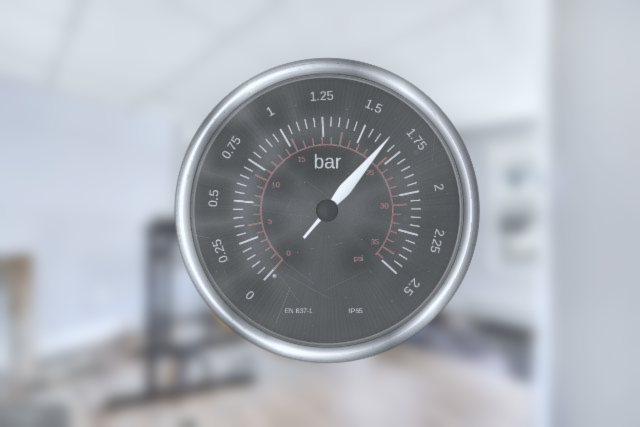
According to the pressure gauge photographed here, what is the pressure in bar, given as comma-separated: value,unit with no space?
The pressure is 1.65,bar
